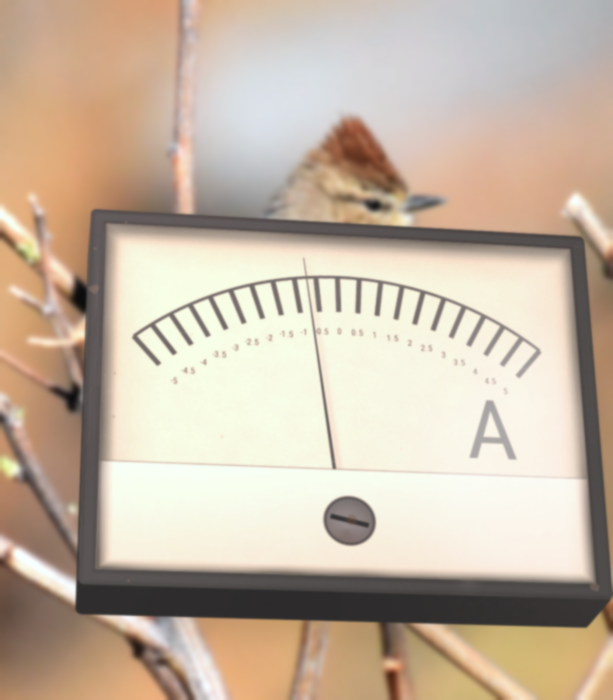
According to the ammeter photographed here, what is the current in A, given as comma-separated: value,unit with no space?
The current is -0.75,A
